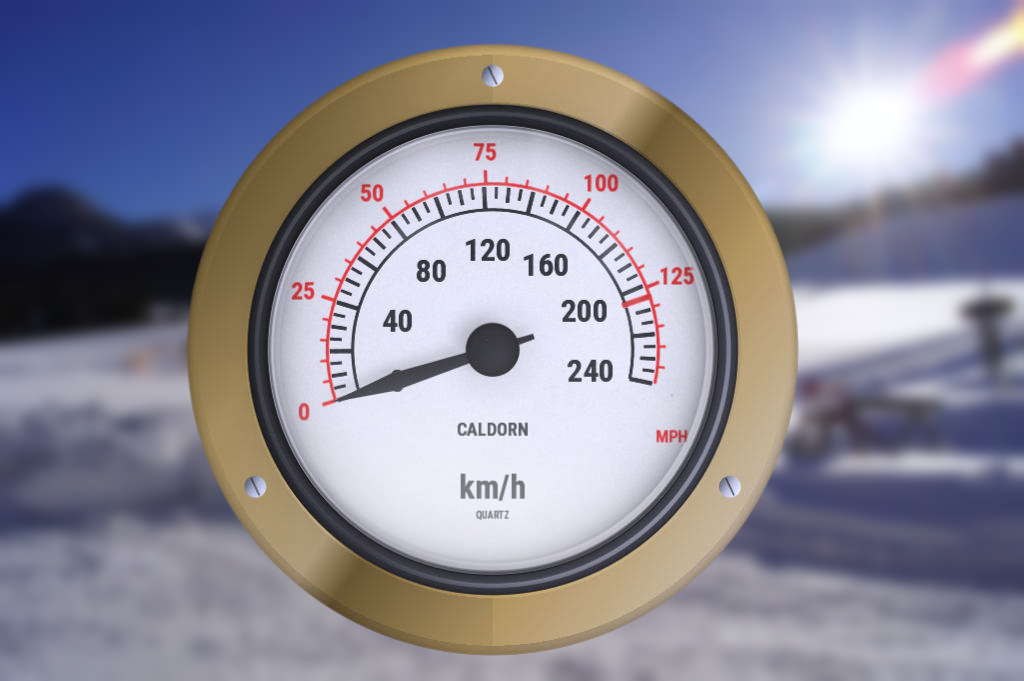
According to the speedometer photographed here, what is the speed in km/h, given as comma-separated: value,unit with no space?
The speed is 0,km/h
